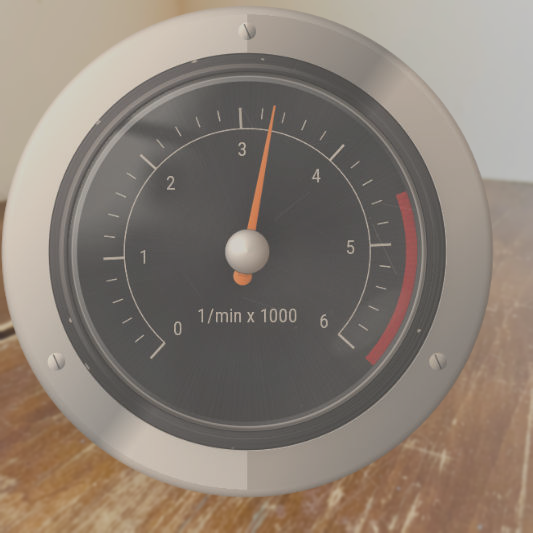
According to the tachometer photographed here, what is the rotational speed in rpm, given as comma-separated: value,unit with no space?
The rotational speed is 3300,rpm
